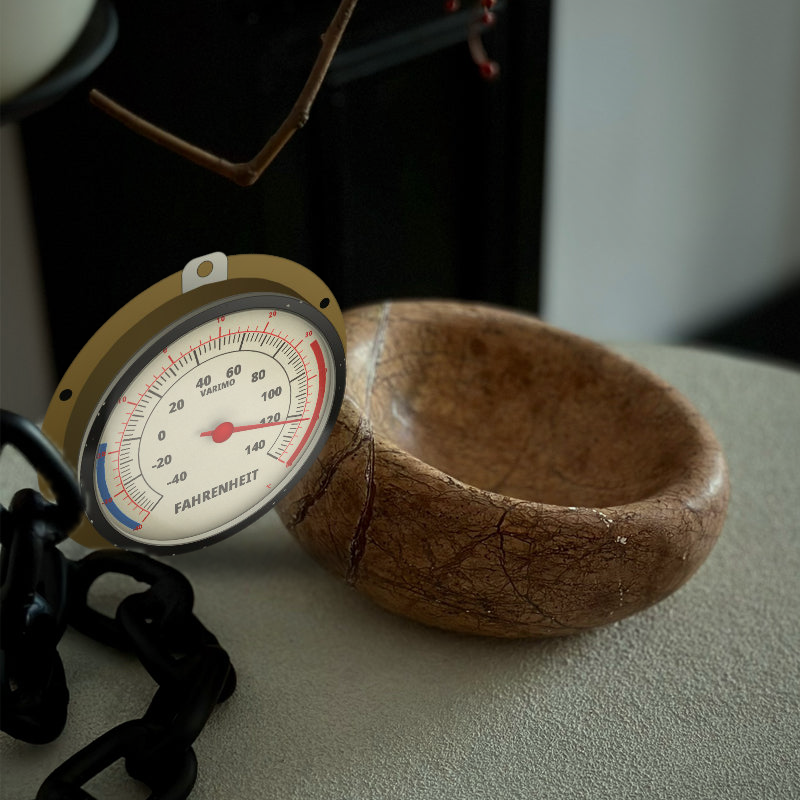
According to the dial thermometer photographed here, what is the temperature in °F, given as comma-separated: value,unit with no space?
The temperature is 120,°F
